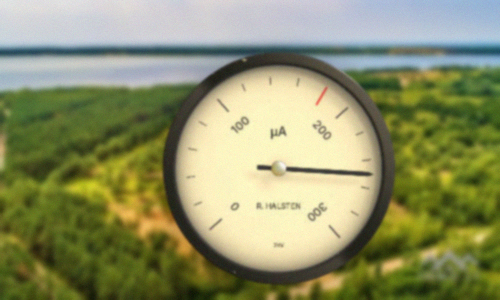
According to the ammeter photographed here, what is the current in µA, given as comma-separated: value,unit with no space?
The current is 250,µA
